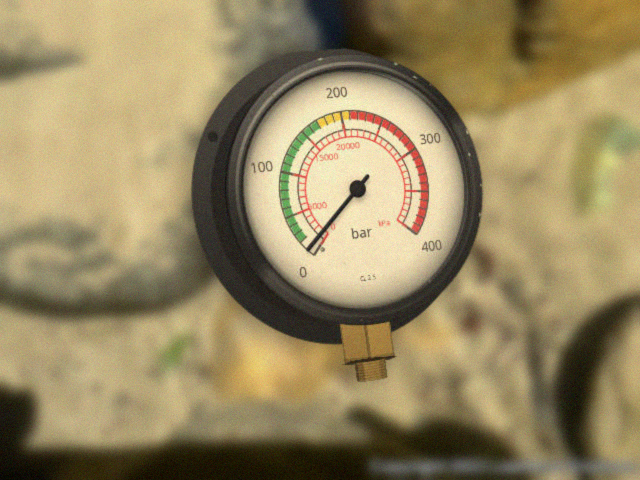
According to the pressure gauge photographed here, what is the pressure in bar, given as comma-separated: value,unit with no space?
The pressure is 10,bar
